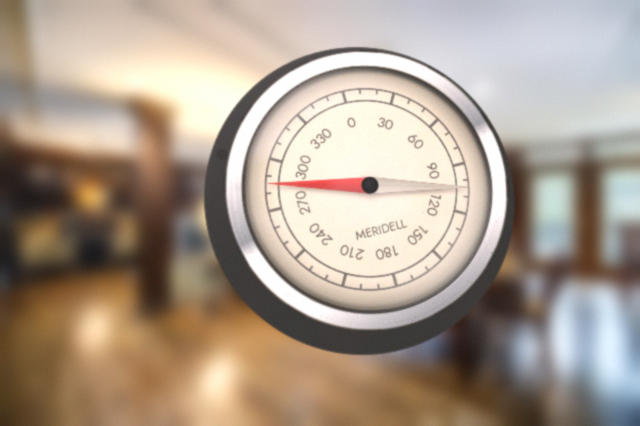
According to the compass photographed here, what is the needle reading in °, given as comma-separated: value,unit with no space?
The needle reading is 285,°
